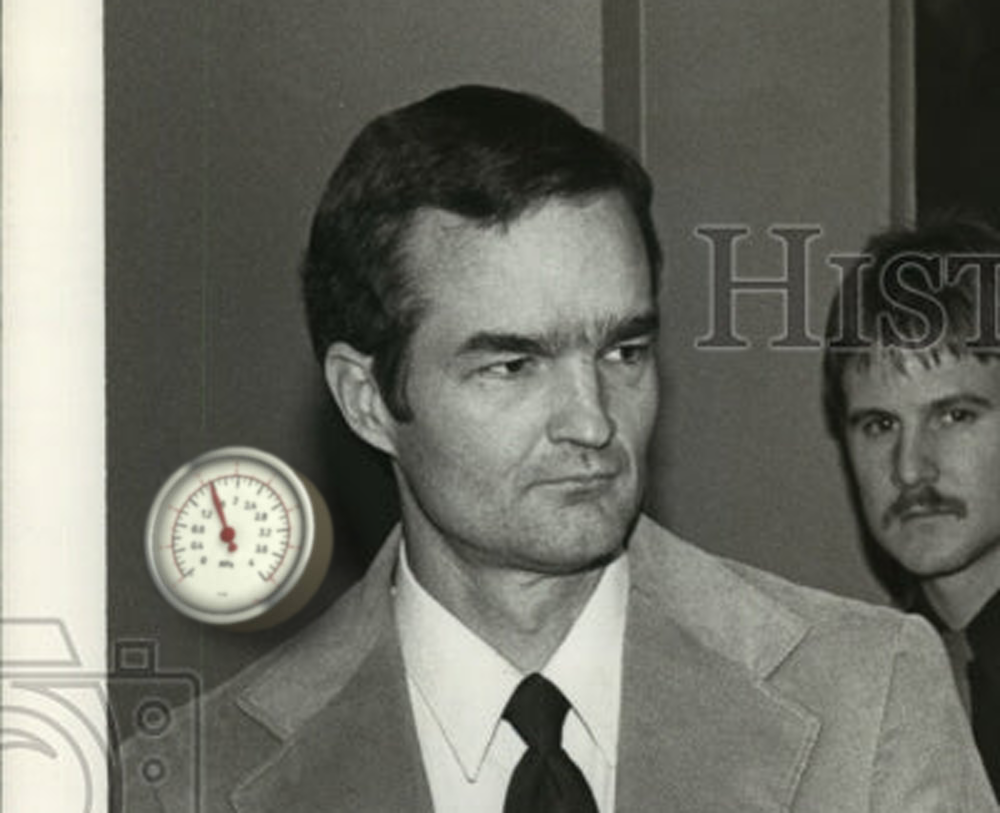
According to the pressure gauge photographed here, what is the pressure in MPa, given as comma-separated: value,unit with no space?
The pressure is 1.6,MPa
